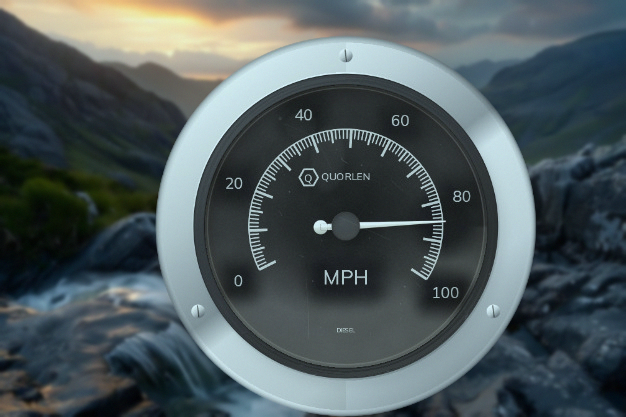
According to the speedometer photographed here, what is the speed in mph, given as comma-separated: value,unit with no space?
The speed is 85,mph
